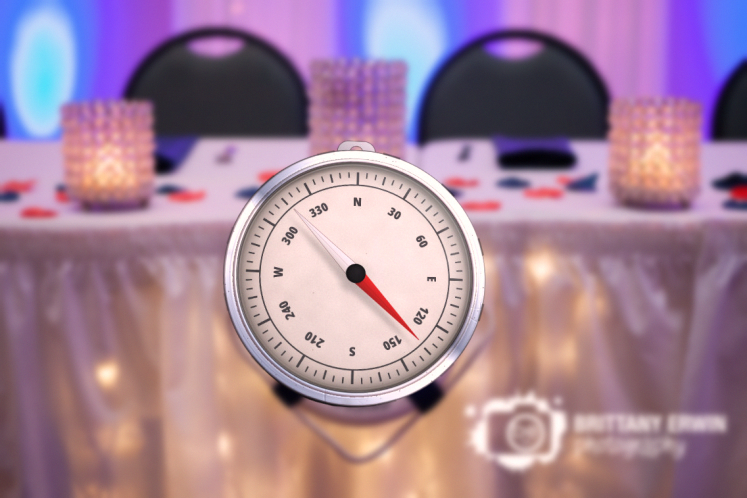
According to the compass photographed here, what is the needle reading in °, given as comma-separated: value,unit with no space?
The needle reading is 135,°
